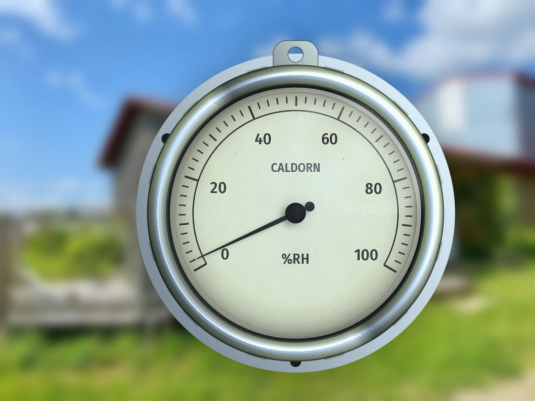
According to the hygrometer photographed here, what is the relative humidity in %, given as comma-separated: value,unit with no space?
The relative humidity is 2,%
